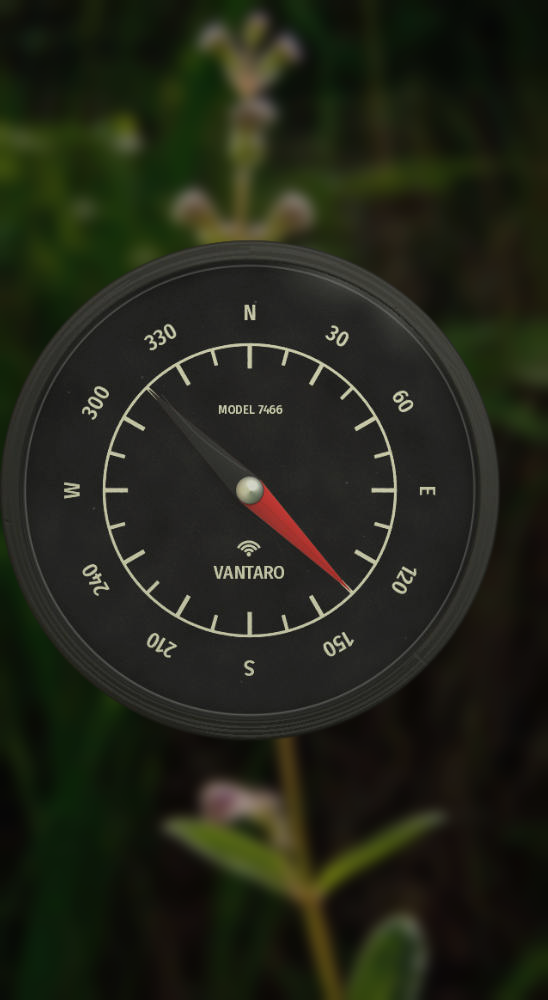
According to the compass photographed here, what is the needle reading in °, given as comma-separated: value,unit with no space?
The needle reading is 135,°
